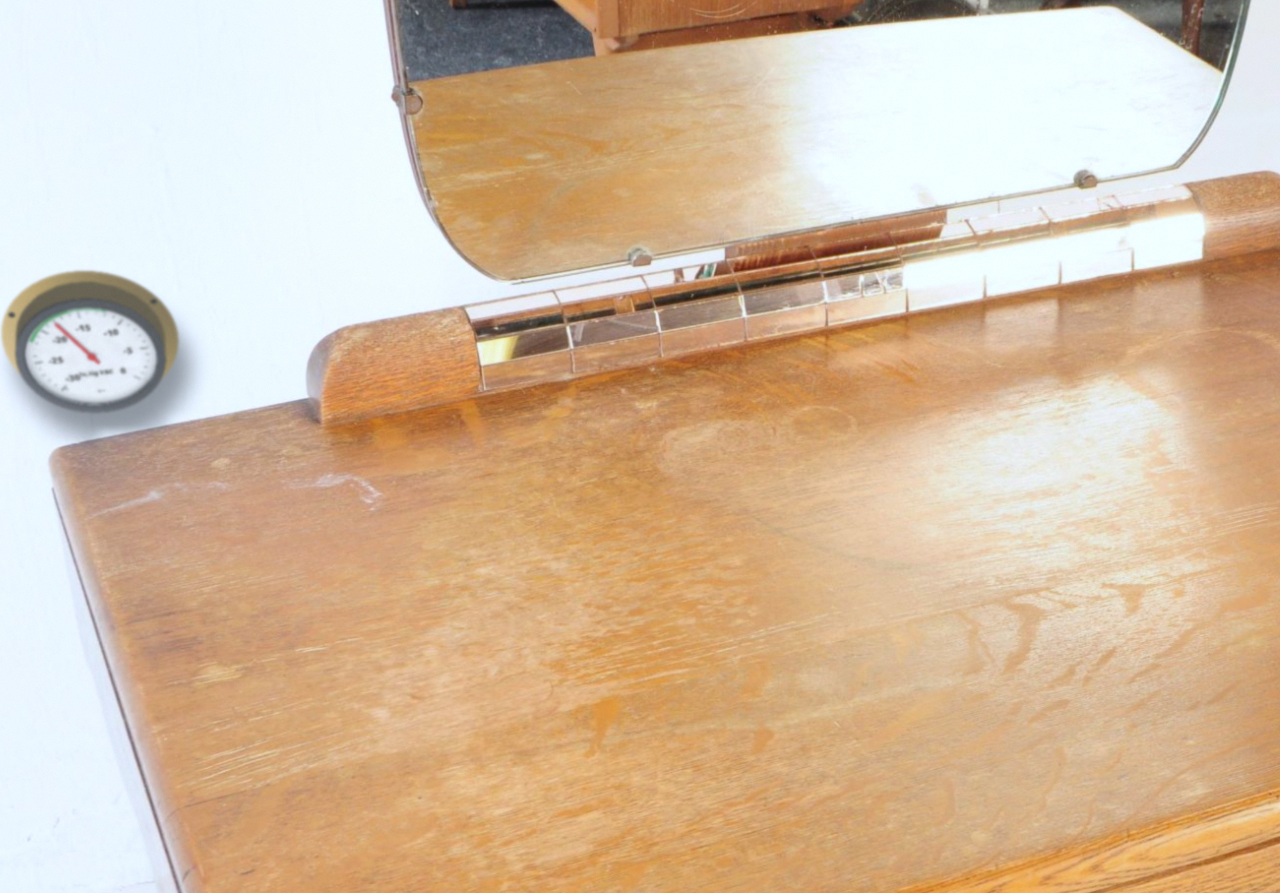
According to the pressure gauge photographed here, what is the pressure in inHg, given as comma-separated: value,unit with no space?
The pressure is -18,inHg
